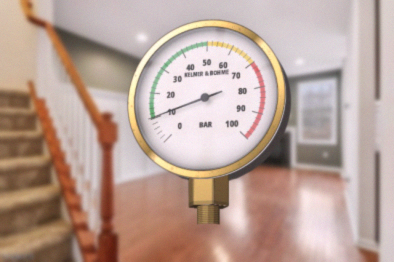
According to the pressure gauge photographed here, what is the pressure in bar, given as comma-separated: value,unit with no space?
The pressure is 10,bar
